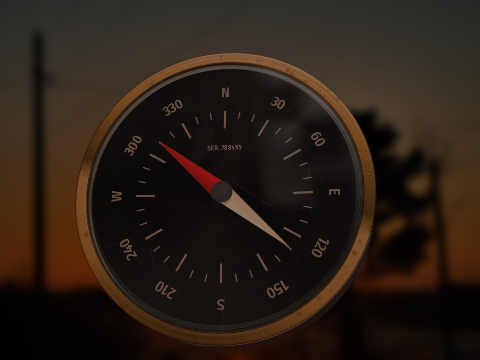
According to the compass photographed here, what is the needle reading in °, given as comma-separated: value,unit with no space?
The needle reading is 310,°
